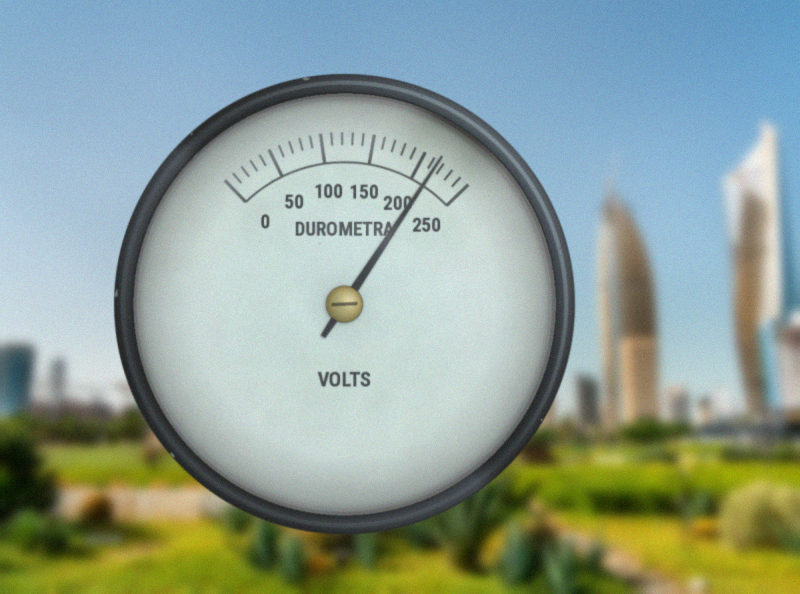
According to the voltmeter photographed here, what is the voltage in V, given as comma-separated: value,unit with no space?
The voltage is 215,V
